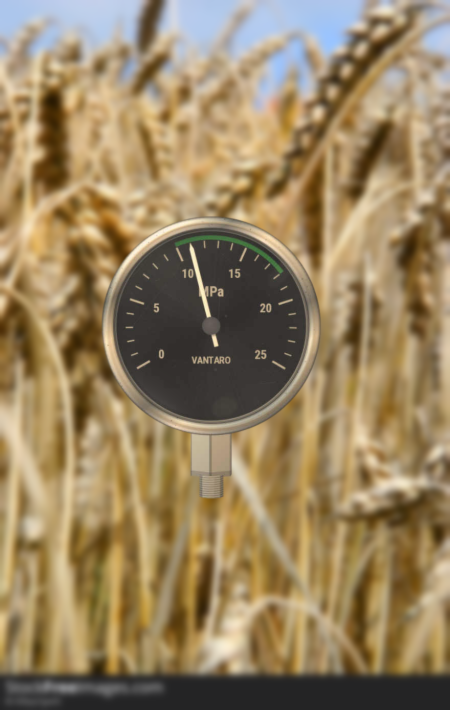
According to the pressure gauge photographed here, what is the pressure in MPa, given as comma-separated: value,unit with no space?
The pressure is 11,MPa
